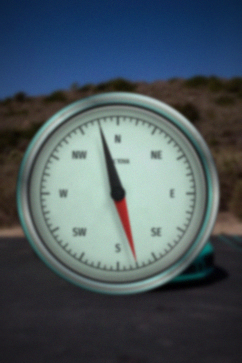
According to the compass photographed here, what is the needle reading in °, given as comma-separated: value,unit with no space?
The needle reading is 165,°
